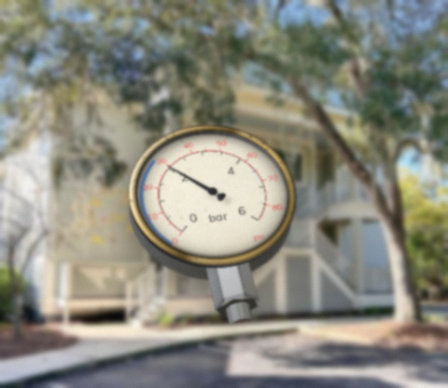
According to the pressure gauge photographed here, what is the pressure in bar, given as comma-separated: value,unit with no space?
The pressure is 2,bar
